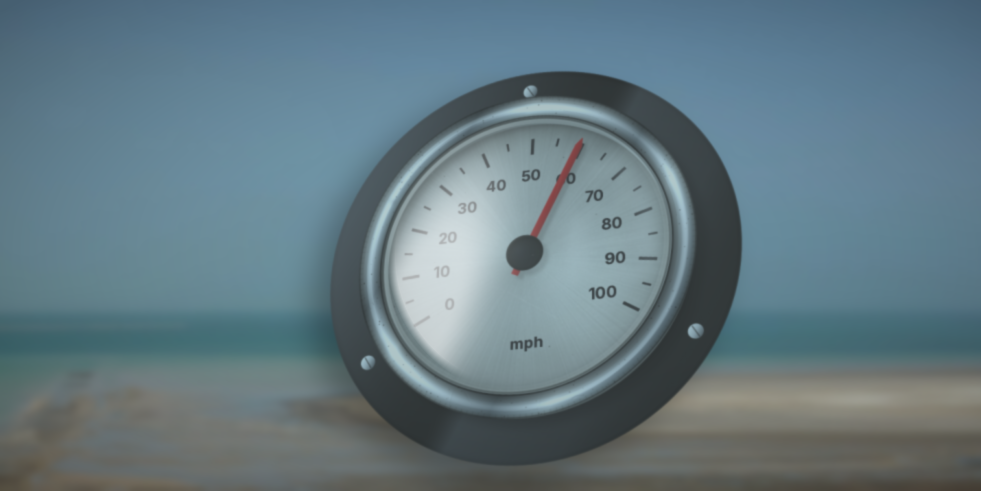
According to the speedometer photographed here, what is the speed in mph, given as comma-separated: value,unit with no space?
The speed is 60,mph
